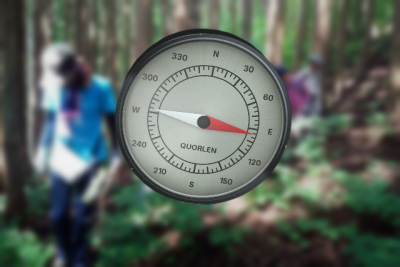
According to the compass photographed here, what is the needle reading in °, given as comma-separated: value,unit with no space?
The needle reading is 95,°
